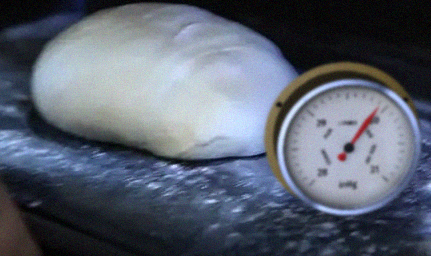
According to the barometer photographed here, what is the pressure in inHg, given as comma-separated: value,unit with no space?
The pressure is 29.9,inHg
